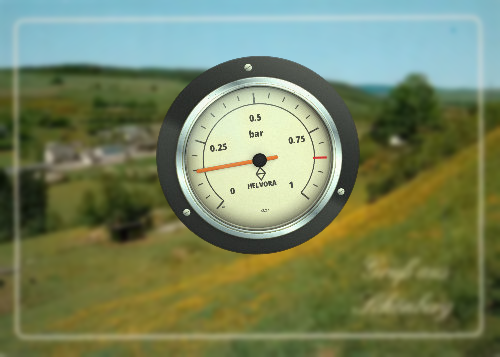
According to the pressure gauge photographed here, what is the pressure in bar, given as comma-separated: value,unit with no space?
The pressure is 0.15,bar
